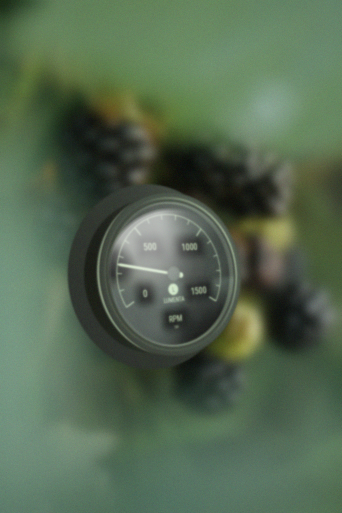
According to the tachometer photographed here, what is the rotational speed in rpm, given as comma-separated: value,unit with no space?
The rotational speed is 250,rpm
